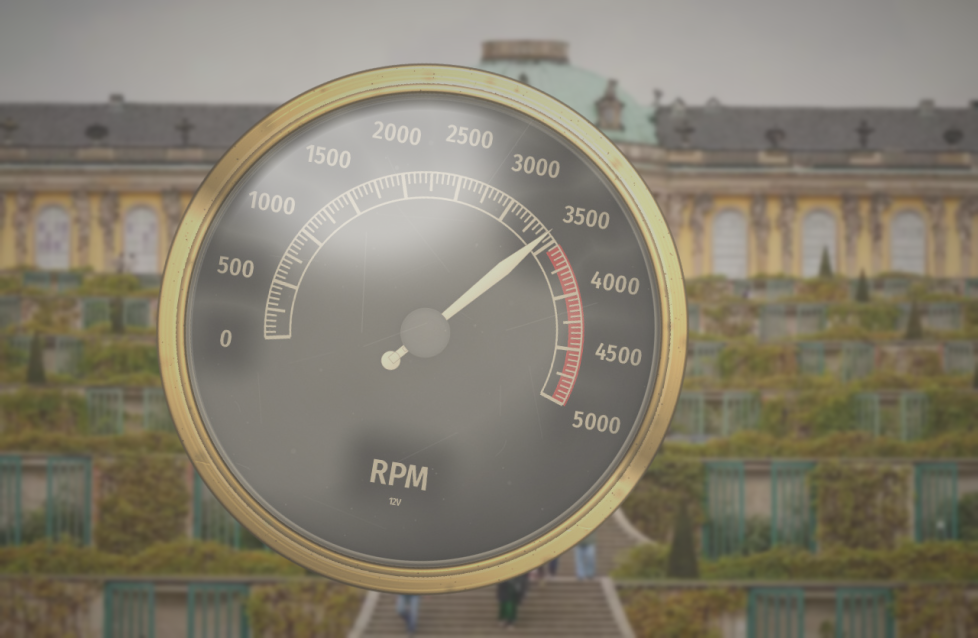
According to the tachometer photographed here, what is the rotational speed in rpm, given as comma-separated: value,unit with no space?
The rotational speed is 3400,rpm
